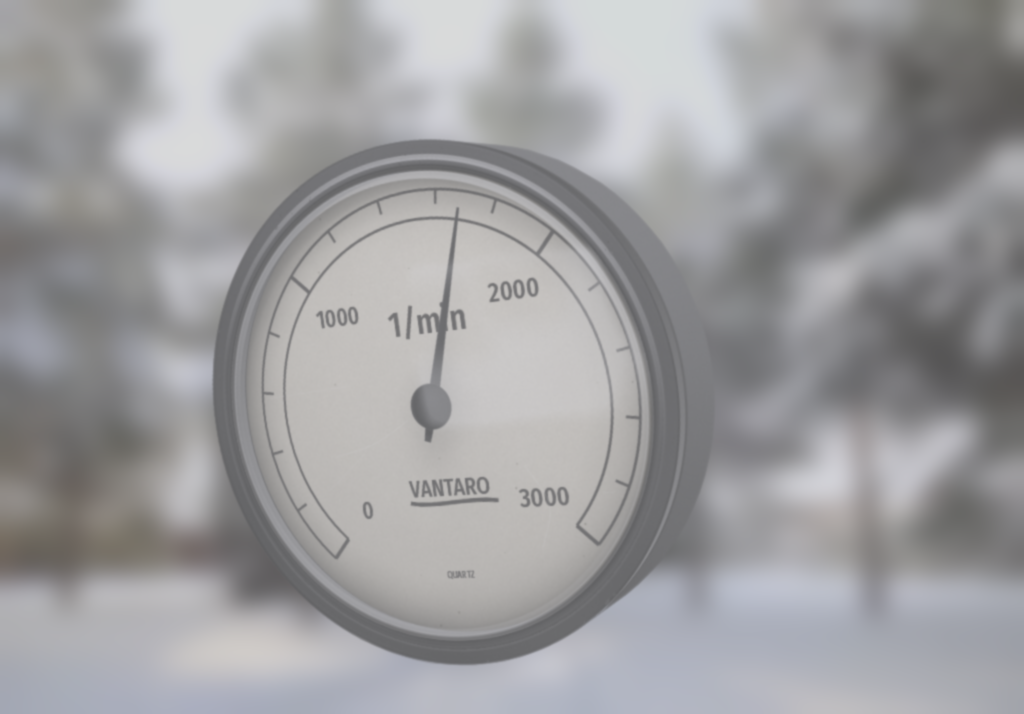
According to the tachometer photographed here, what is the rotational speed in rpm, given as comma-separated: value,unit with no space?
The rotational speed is 1700,rpm
